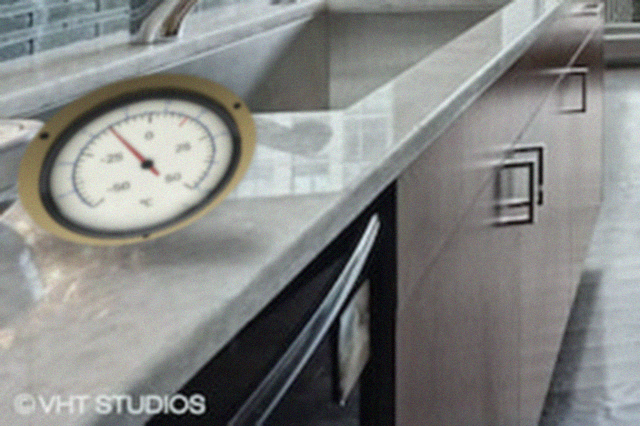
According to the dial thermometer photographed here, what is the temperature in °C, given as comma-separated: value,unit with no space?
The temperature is -12.5,°C
